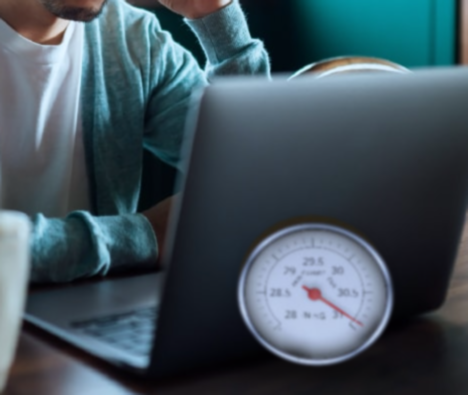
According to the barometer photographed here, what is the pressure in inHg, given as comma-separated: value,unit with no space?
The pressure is 30.9,inHg
